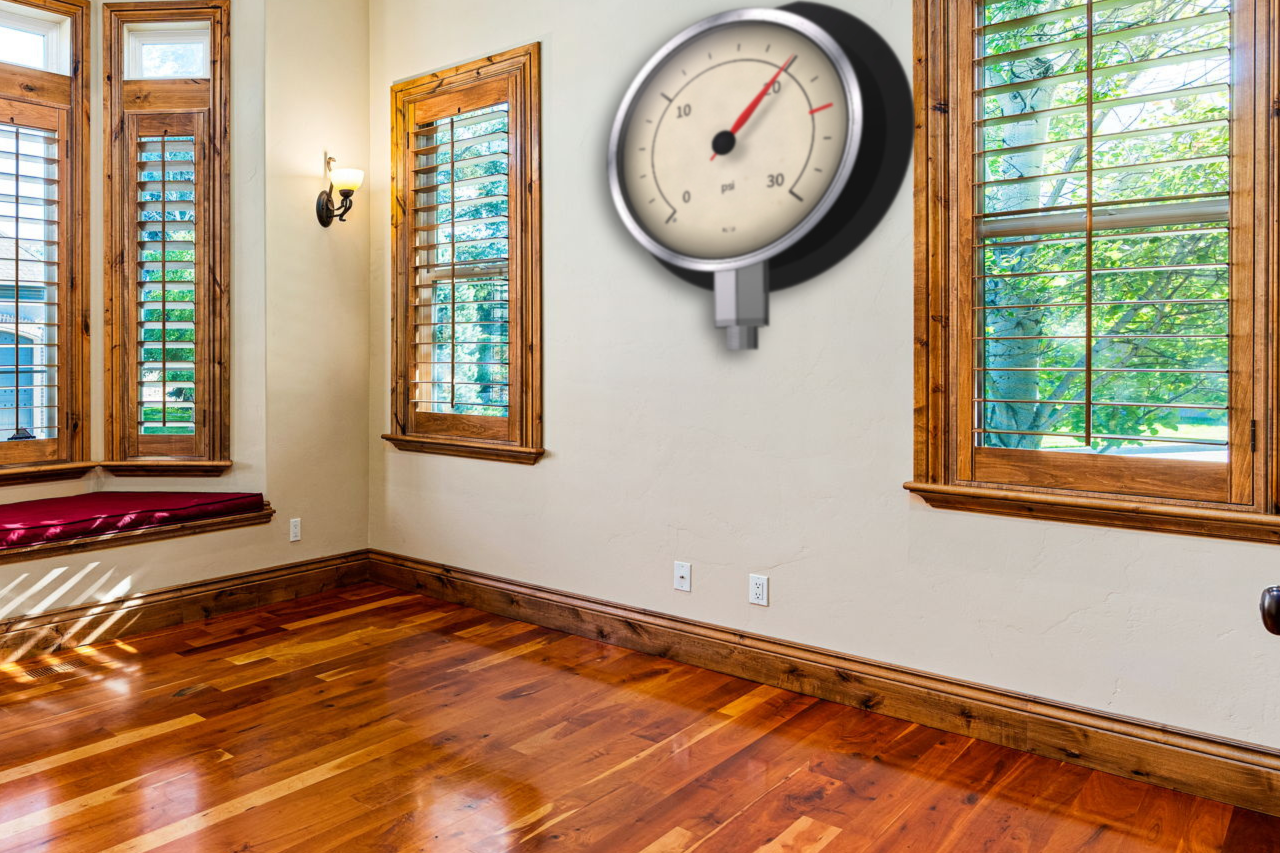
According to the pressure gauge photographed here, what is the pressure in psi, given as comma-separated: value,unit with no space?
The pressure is 20,psi
